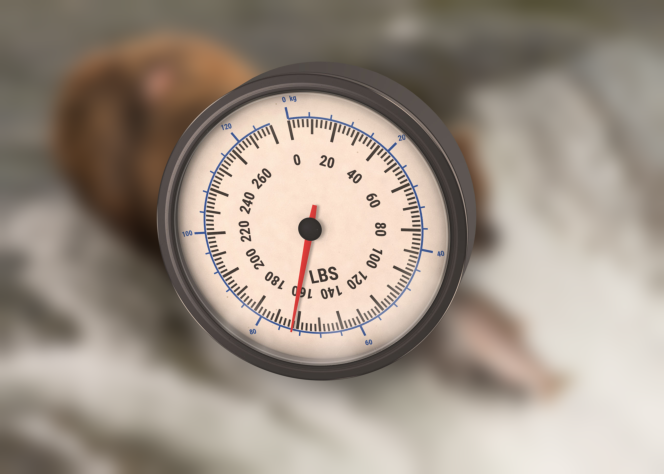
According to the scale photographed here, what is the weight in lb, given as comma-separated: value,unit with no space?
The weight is 162,lb
